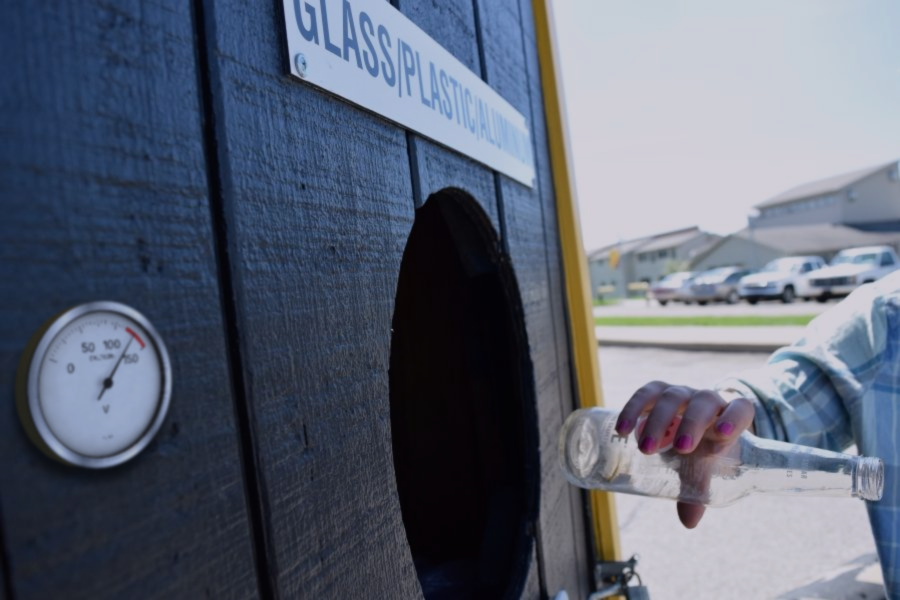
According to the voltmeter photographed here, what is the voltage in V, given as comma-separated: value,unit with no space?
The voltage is 125,V
